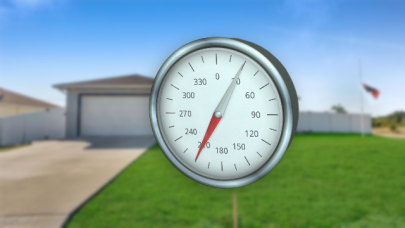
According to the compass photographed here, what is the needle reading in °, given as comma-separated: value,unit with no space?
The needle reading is 210,°
